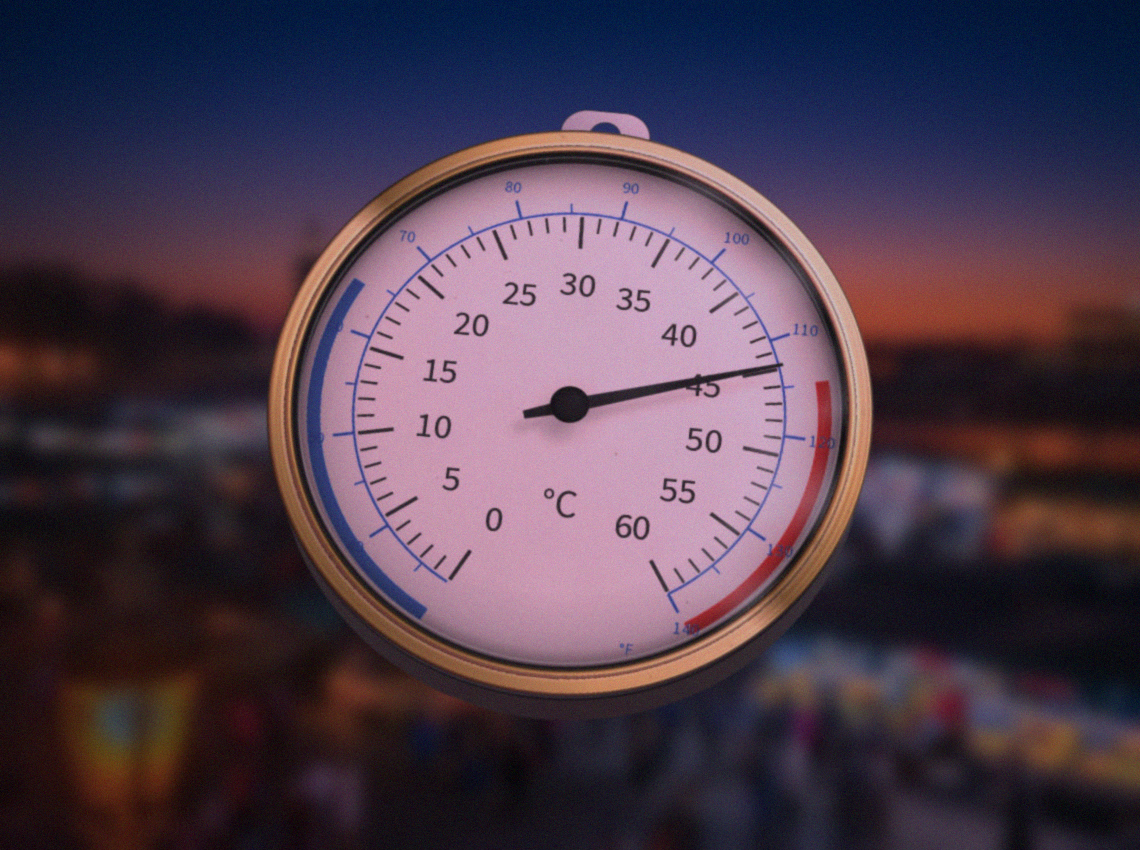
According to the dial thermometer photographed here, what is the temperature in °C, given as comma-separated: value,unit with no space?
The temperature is 45,°C
